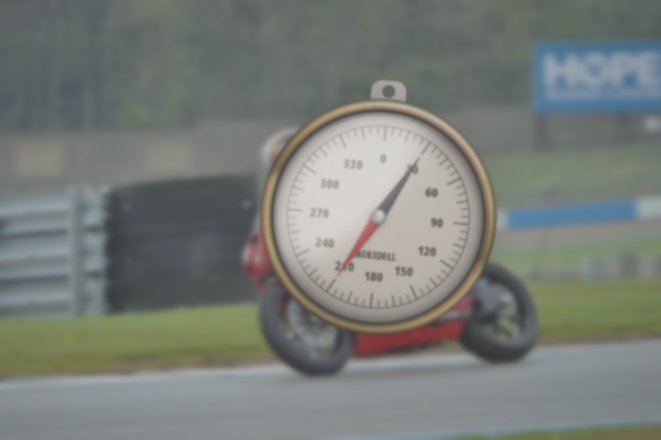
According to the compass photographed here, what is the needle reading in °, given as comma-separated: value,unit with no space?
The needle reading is 210,°
